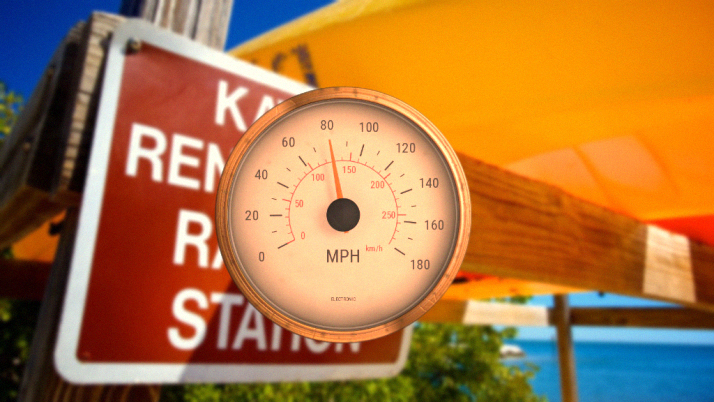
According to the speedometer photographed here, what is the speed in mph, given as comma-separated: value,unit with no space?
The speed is 80,mph
